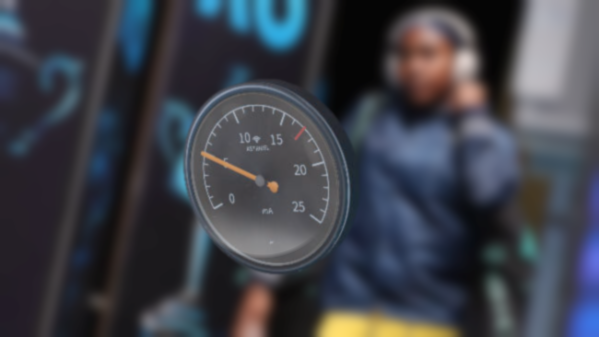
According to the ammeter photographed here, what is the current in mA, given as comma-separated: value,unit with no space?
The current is 5,mA
